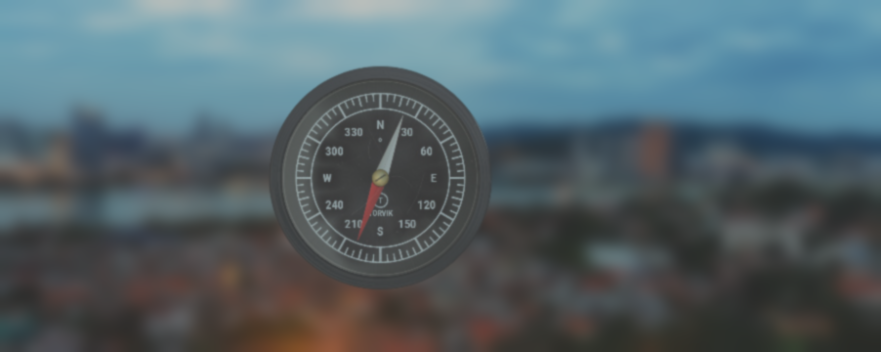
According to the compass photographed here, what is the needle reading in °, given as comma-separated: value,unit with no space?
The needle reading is 200,°
